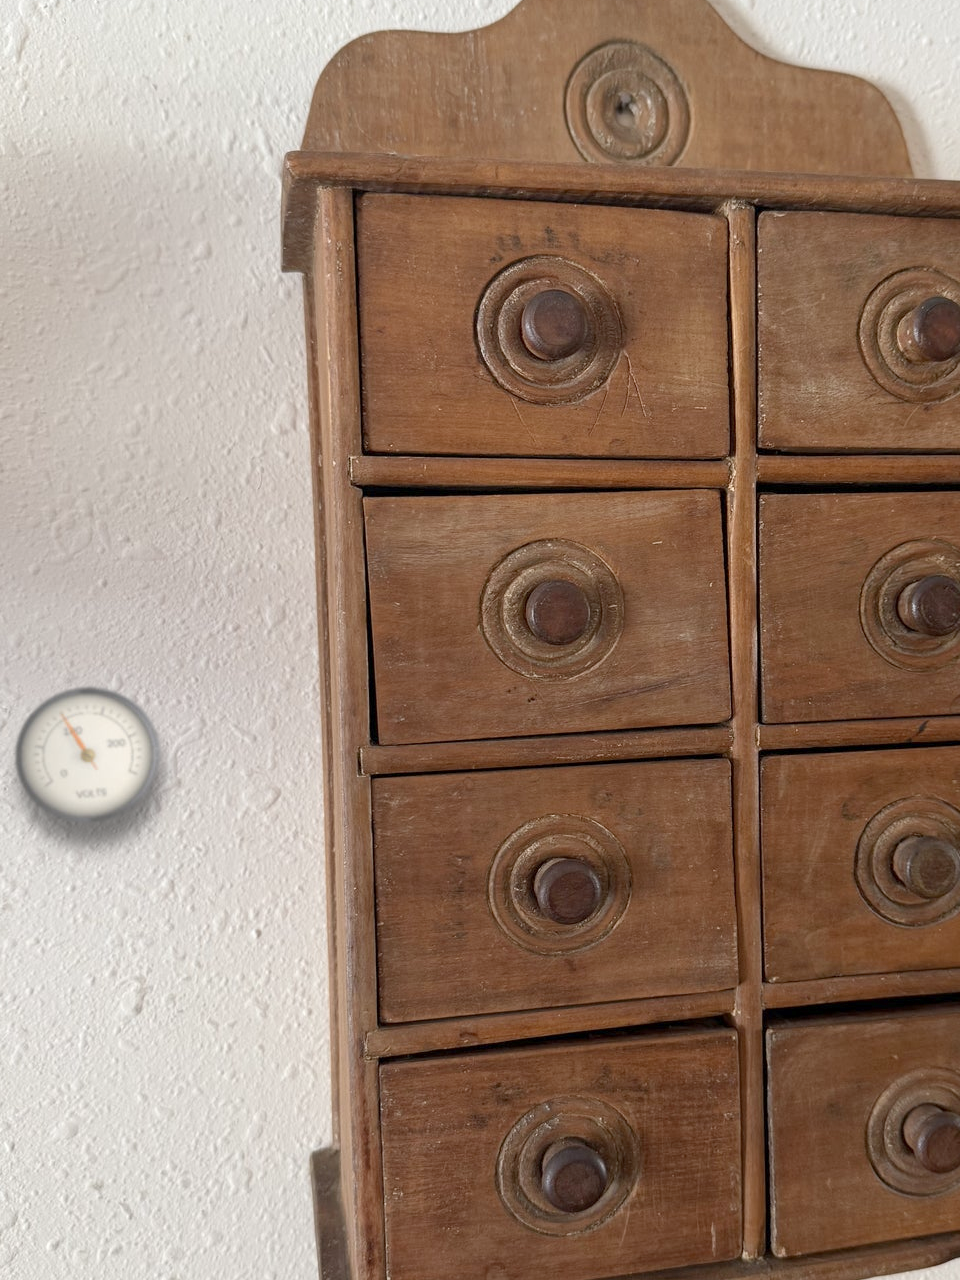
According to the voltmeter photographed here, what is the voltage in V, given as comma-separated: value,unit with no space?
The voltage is 100,V
